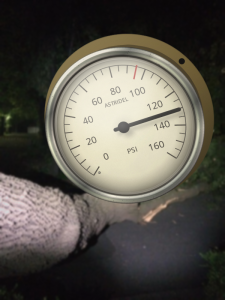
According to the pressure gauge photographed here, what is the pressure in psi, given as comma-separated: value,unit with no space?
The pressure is 130,psi
